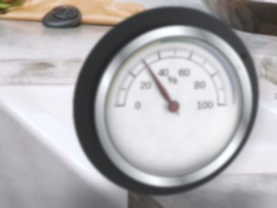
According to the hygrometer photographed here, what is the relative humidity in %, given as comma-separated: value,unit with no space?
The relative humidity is 30,%
